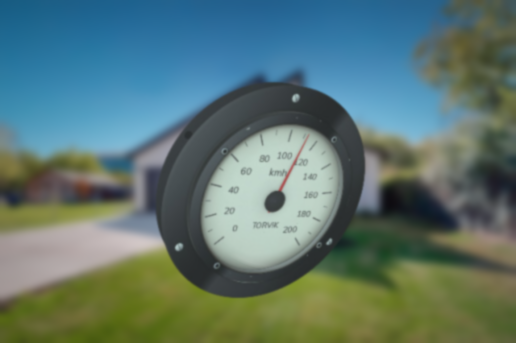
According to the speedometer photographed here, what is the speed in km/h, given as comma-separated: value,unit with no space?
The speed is 110,km/h
